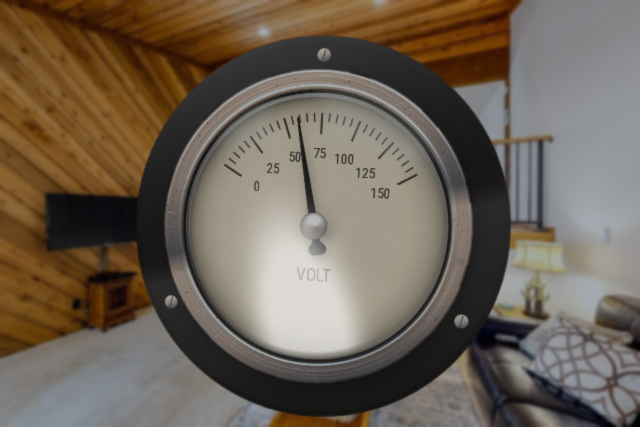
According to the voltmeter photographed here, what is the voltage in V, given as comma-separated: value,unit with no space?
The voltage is 60,V
